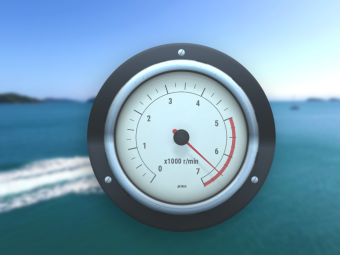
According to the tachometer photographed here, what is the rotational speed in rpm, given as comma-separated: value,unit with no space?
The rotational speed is 6500,rpm
